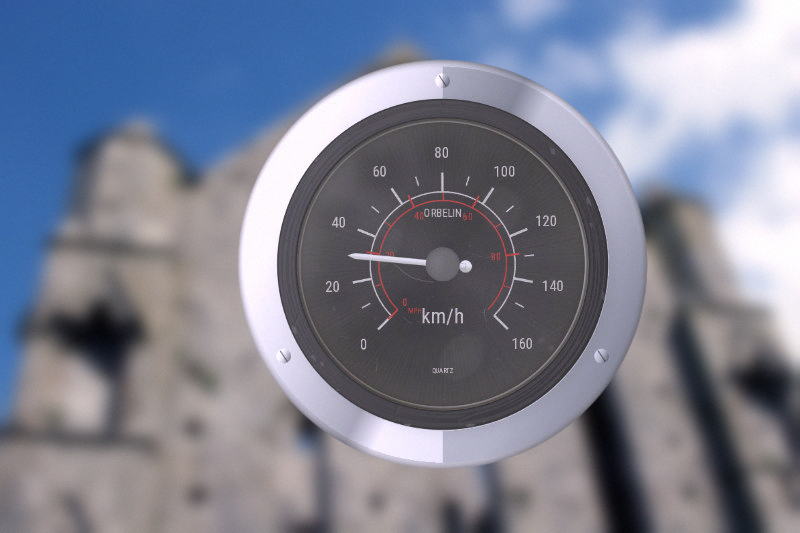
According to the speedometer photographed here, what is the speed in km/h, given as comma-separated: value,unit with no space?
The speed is 30,km/h
